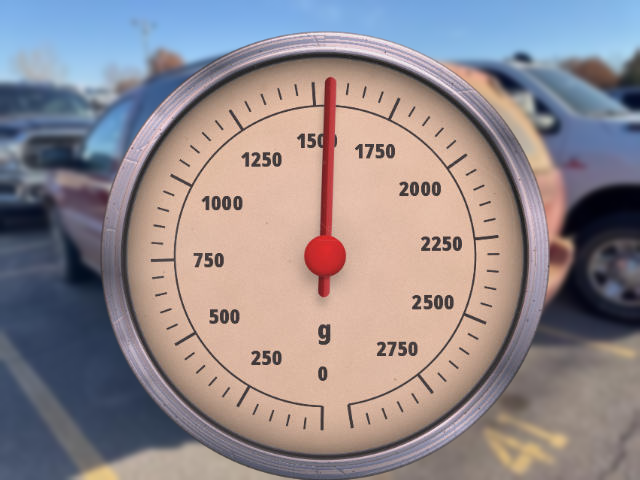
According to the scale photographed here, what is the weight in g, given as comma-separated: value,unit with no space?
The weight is 1550,g
